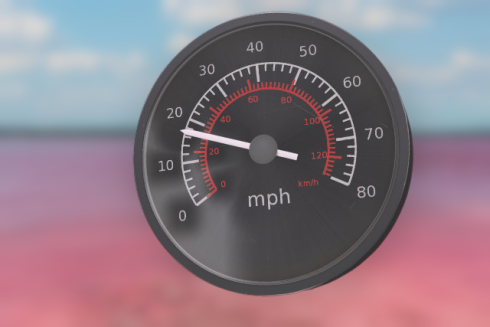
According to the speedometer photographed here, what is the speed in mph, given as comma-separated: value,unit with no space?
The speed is 17,mph
